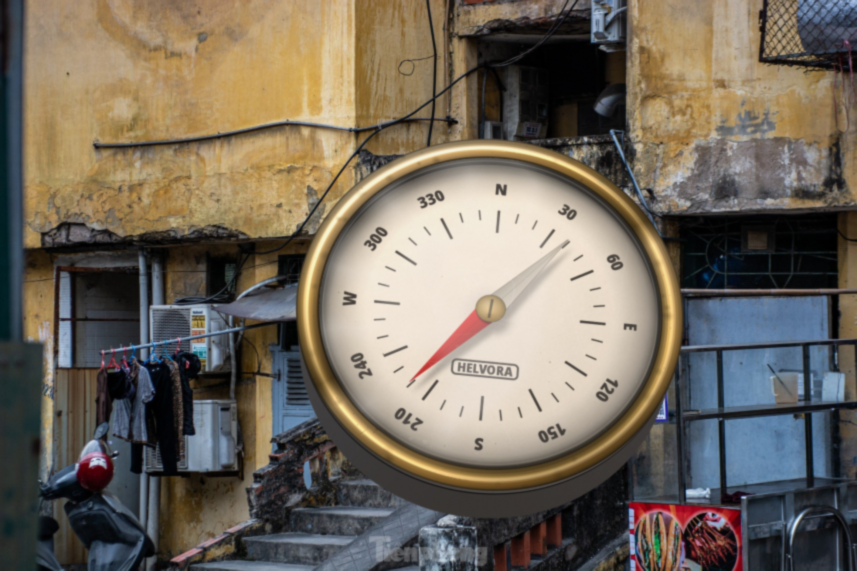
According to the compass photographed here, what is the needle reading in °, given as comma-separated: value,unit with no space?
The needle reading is 220,°
